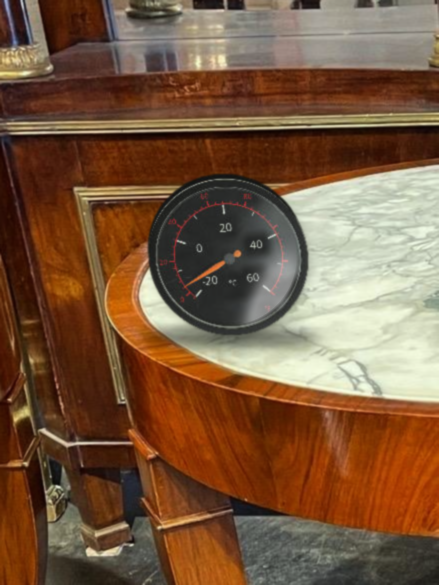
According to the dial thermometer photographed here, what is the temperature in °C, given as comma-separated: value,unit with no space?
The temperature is -15,°C
